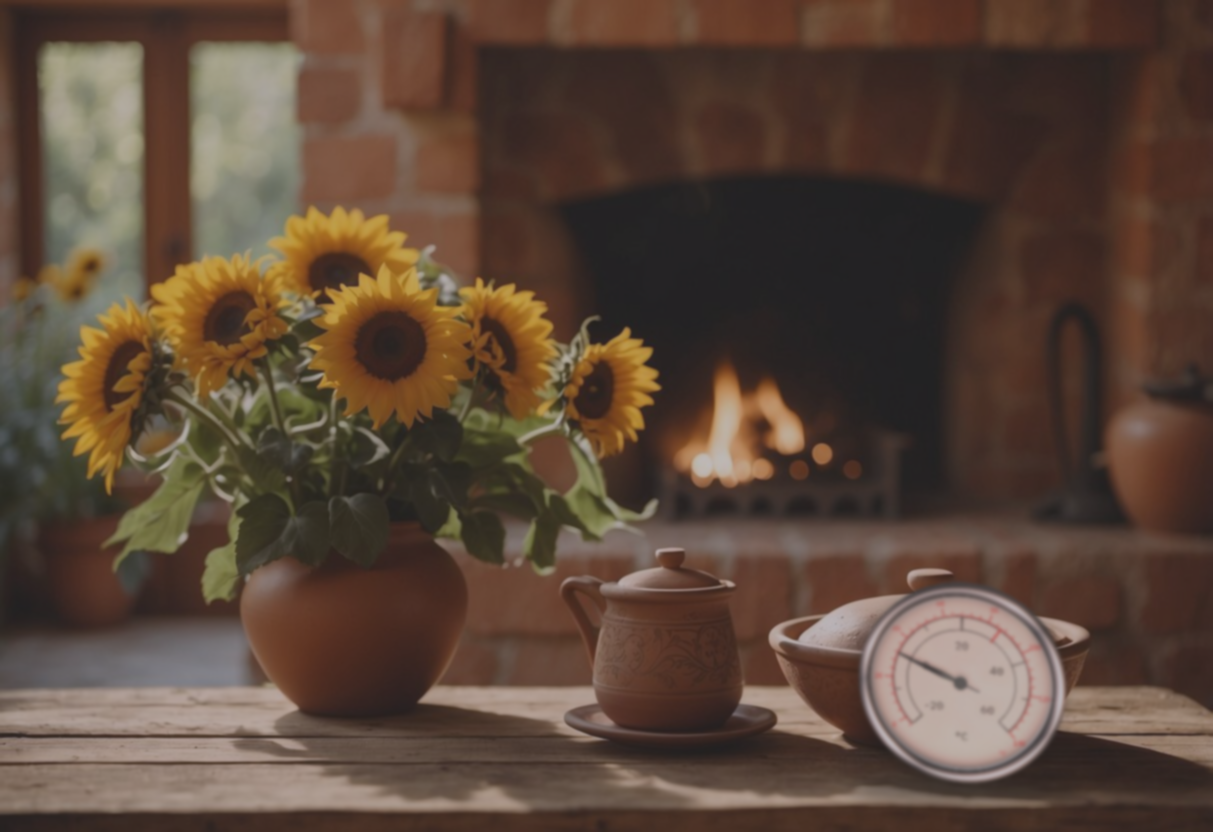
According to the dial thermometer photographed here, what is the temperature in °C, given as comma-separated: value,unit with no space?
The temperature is 0,°C
